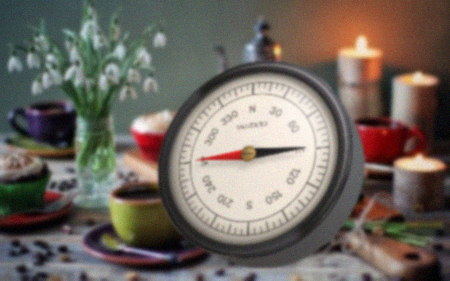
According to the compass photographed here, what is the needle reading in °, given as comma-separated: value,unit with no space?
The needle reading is 270,°
